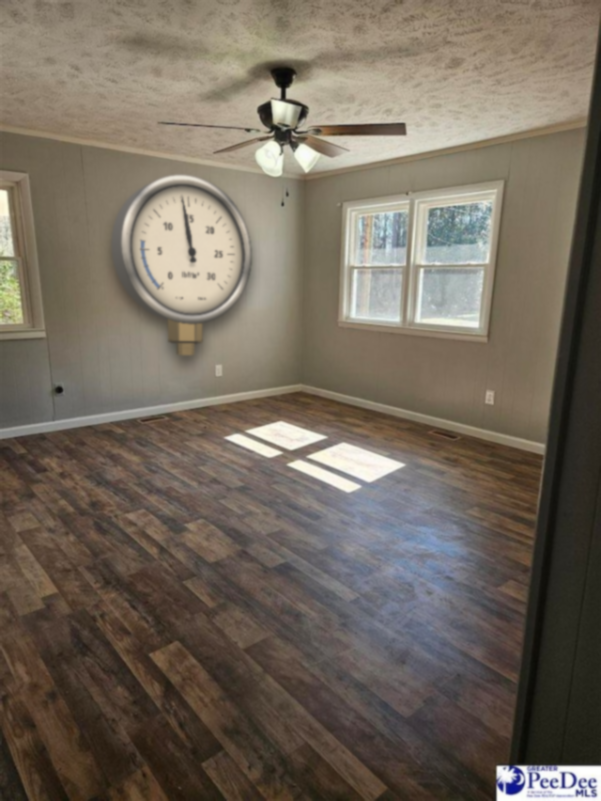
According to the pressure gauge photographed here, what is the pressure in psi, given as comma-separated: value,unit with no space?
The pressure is 14,psi
